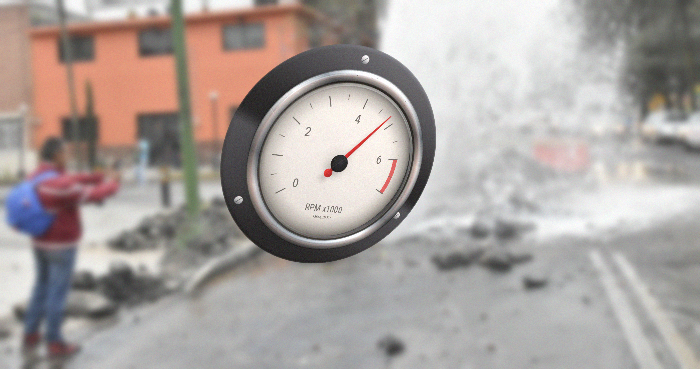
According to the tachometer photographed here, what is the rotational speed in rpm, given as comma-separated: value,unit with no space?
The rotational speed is 4750,rpm
